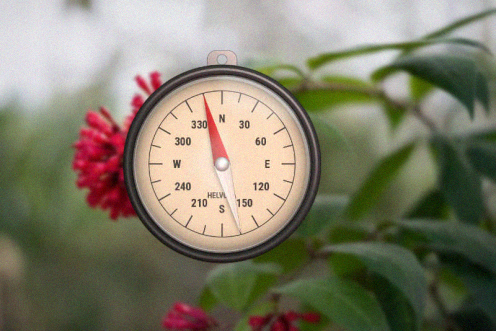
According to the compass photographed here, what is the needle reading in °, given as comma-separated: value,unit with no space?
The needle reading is 345,°
